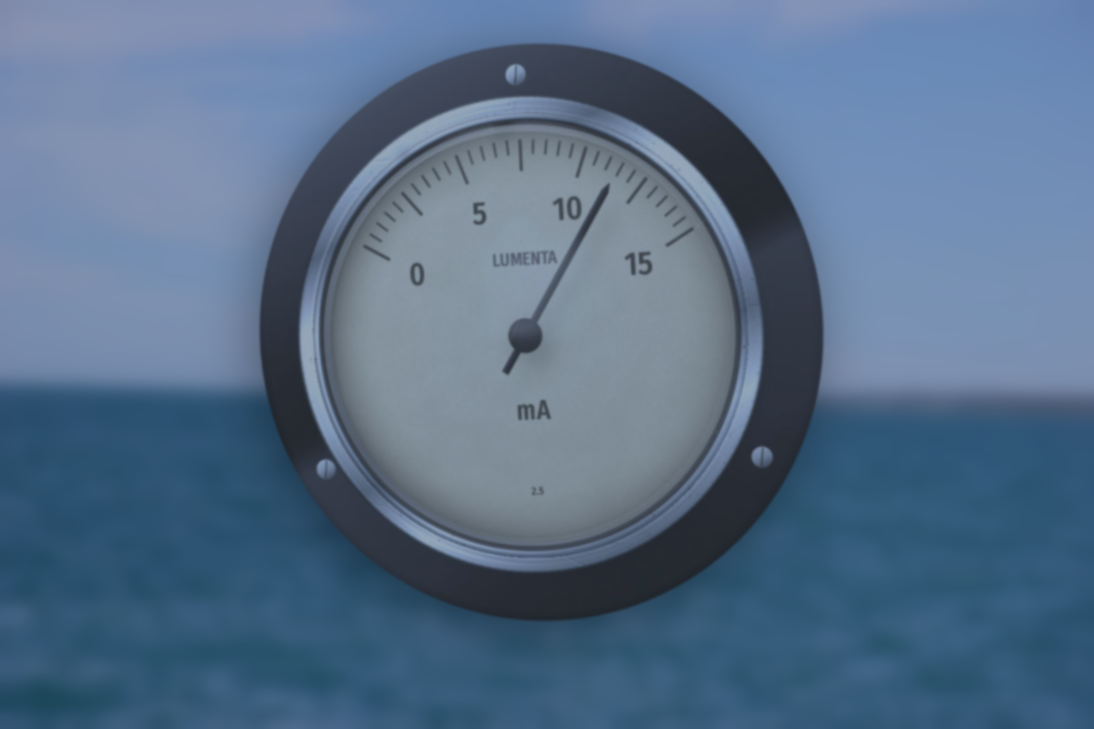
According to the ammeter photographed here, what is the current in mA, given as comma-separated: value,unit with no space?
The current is 11.5,mA
